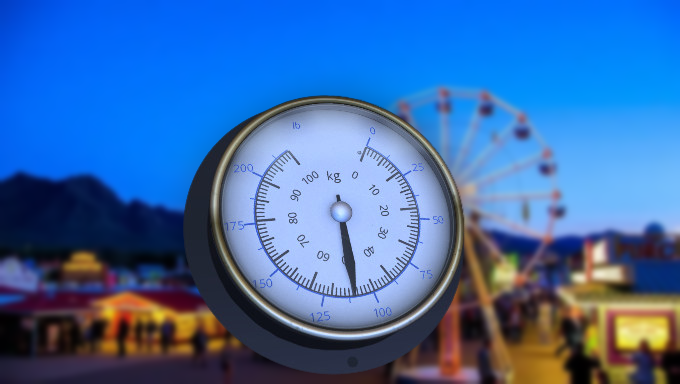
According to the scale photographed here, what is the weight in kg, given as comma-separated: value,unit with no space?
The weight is 50,kg
